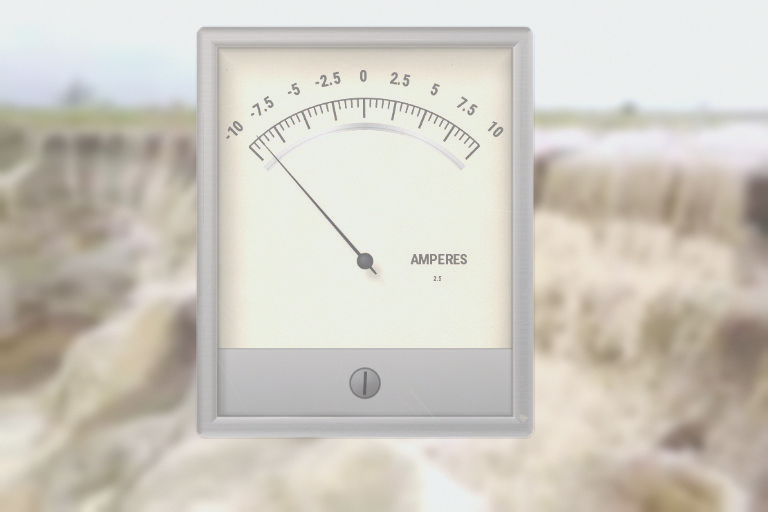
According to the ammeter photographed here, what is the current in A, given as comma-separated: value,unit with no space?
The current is -9,A
